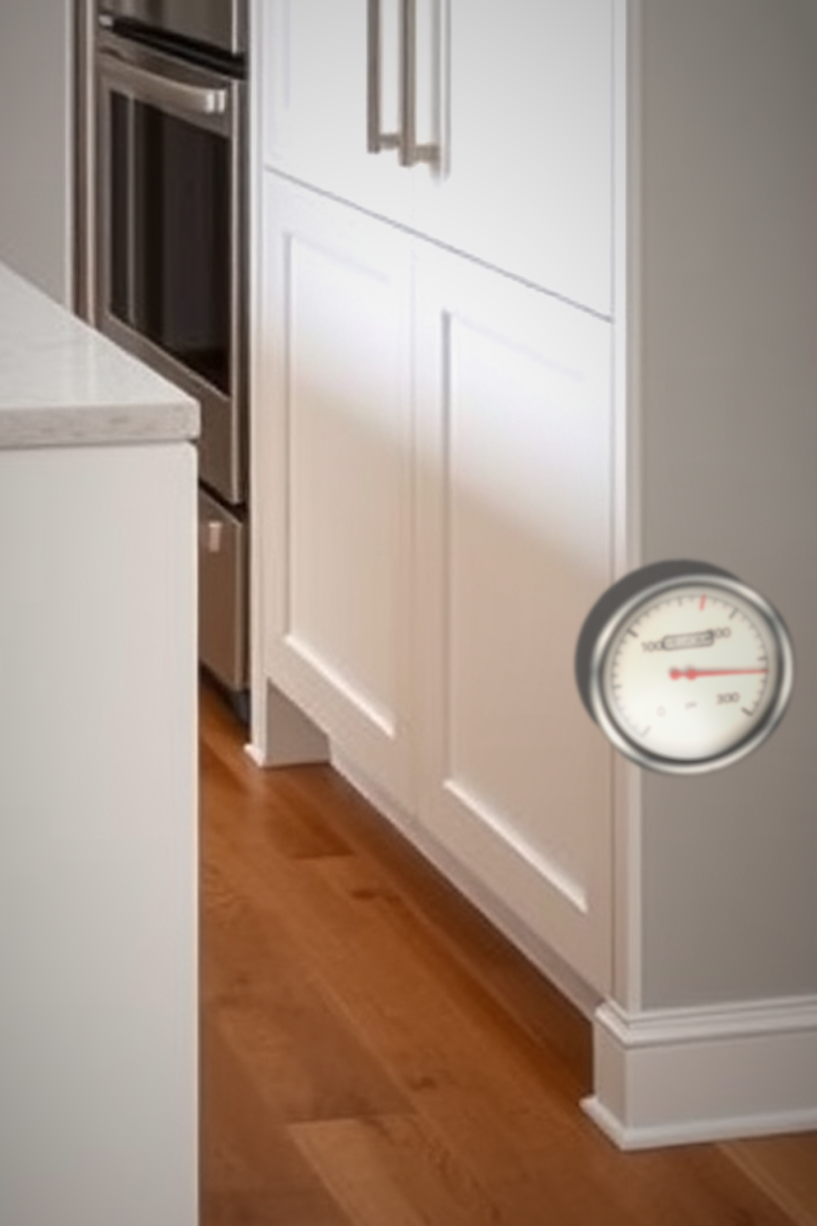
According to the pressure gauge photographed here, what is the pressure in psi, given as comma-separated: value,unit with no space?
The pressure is 260,psi
